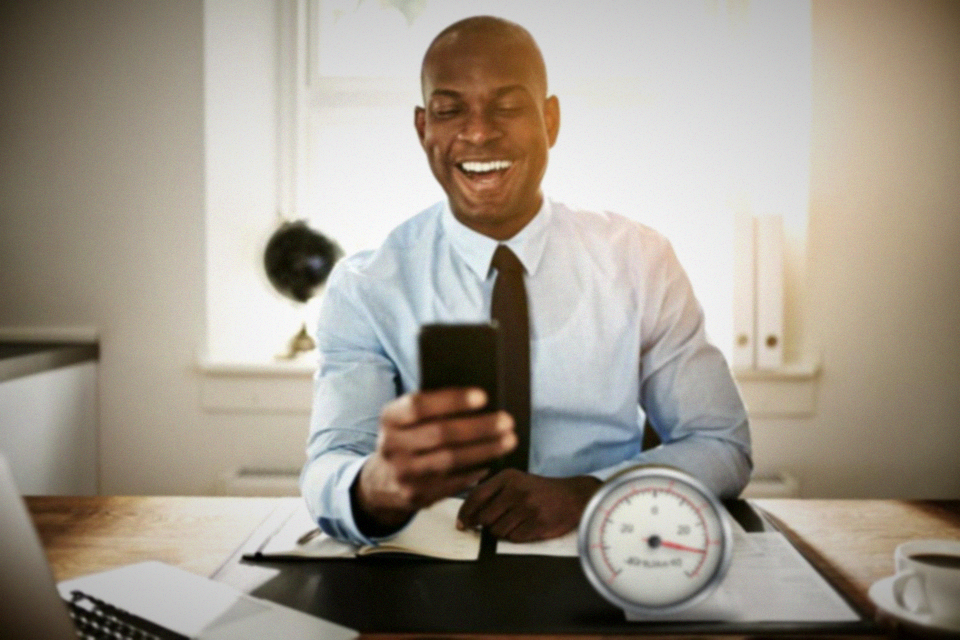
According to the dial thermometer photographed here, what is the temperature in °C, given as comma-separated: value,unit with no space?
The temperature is 30,°C
